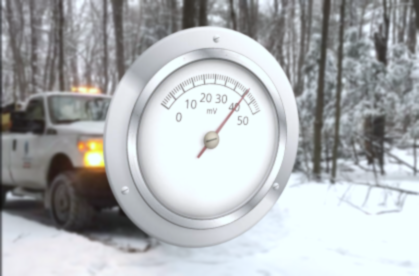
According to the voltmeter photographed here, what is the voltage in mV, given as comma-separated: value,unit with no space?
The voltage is 40,mV
